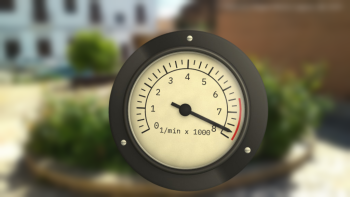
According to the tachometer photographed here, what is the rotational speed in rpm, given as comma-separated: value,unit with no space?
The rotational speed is 7750,rpm
